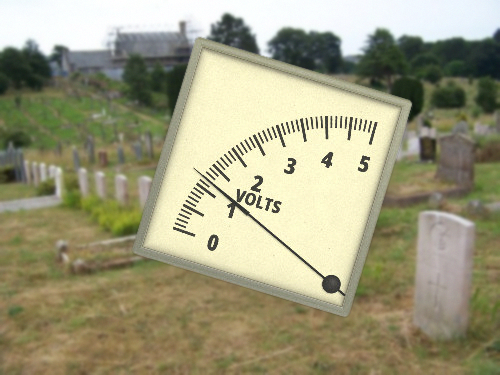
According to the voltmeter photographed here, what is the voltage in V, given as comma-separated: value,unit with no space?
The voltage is 1.2,V
